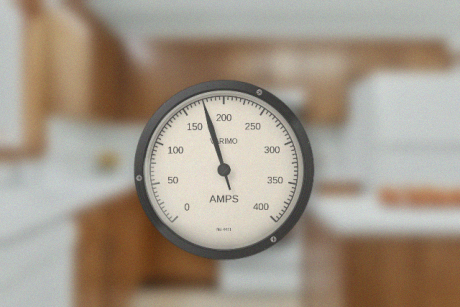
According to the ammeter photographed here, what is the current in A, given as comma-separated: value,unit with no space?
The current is 175,A
